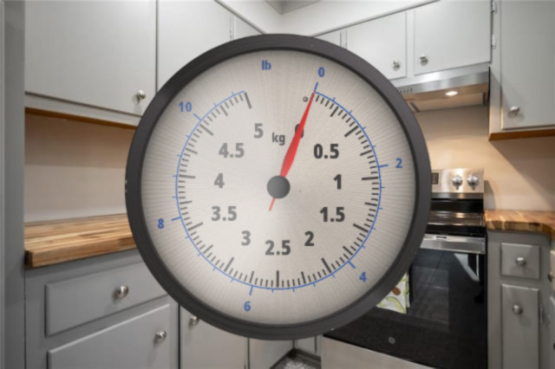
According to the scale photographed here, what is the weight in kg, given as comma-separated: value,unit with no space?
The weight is 0,kg
